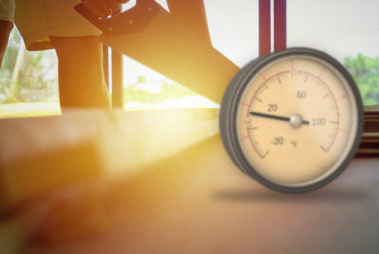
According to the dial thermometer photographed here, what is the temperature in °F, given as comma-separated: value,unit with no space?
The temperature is 10,°F
